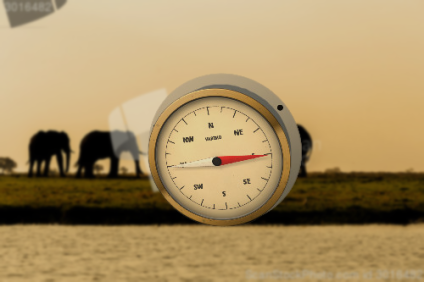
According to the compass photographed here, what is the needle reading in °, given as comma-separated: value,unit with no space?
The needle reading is 90,°
